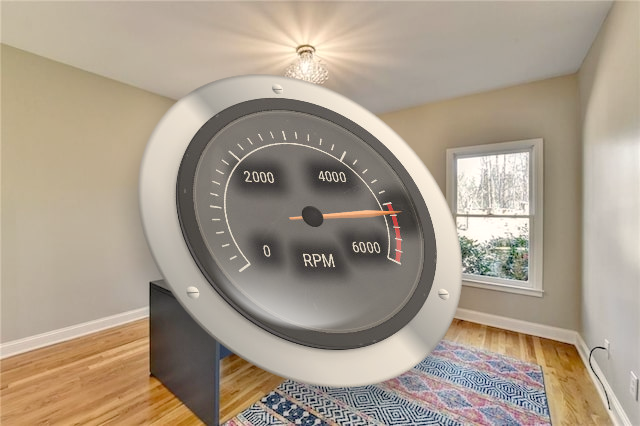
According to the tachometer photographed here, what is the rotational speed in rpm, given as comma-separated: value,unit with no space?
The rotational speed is 5200,rpm
